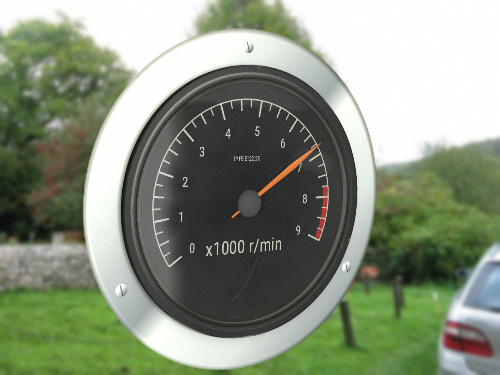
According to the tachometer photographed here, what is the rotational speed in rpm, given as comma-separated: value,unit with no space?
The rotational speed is 6750,rpm
